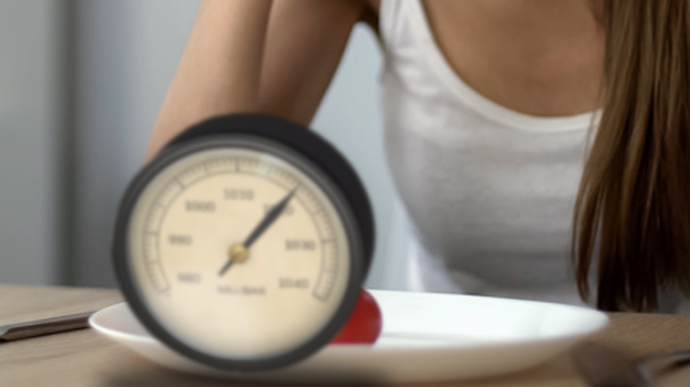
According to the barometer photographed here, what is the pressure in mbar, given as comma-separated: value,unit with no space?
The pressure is 1020,mbar
